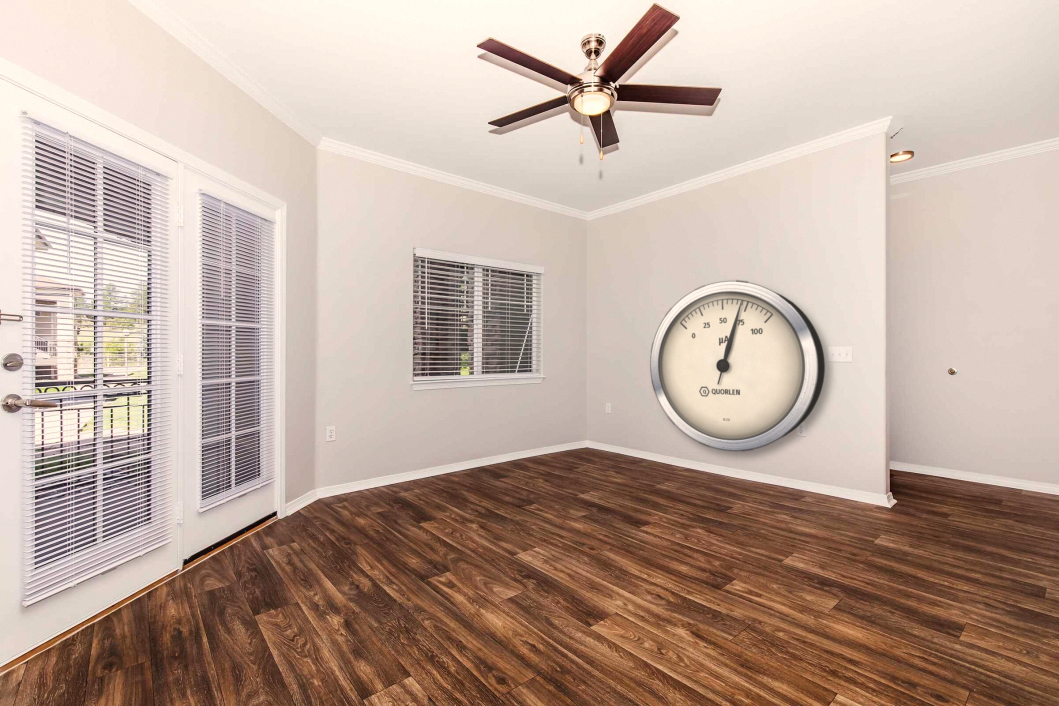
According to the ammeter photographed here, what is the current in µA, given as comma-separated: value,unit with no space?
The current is 70,µA
